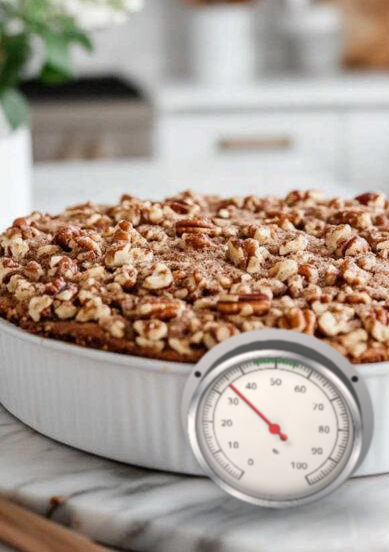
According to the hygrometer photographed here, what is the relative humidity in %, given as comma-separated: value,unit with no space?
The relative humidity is 35,%
